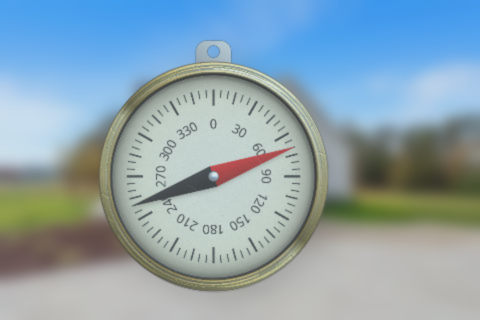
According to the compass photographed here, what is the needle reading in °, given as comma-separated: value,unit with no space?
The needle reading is 70,°
